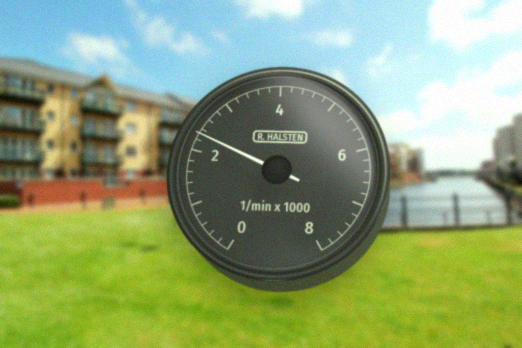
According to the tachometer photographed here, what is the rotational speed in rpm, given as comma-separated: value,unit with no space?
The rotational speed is 2300,rpm
